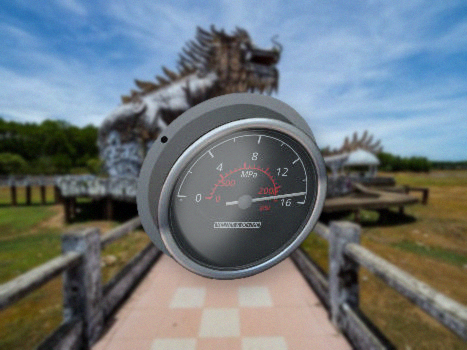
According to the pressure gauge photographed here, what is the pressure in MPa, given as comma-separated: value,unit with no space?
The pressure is 15,MPa
